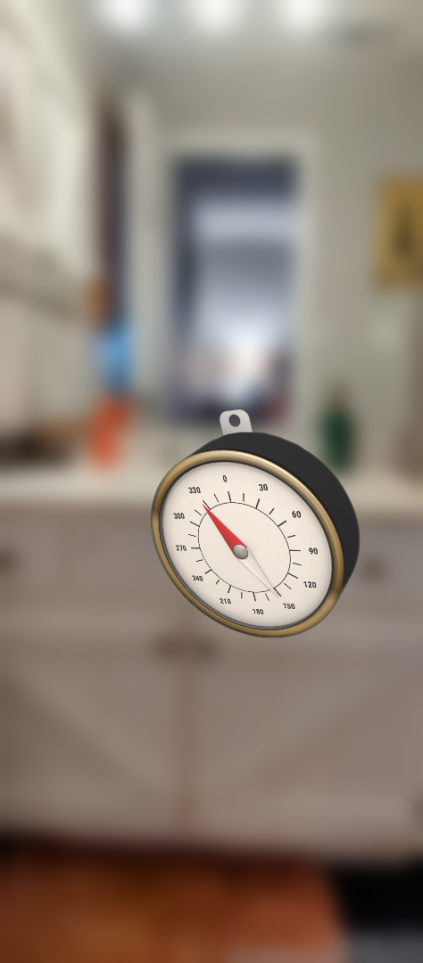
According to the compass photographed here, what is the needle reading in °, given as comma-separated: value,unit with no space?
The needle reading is 330,°
